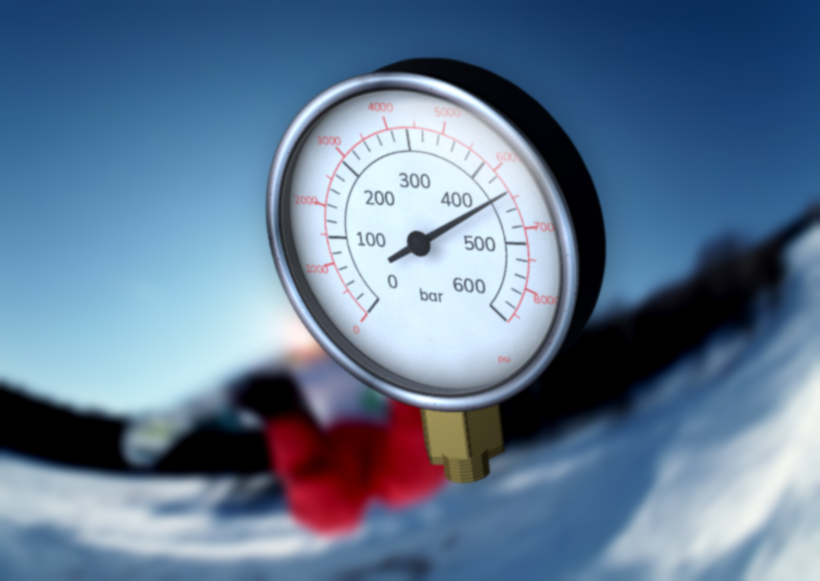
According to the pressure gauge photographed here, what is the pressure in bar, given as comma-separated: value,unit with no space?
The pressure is 440,bar
